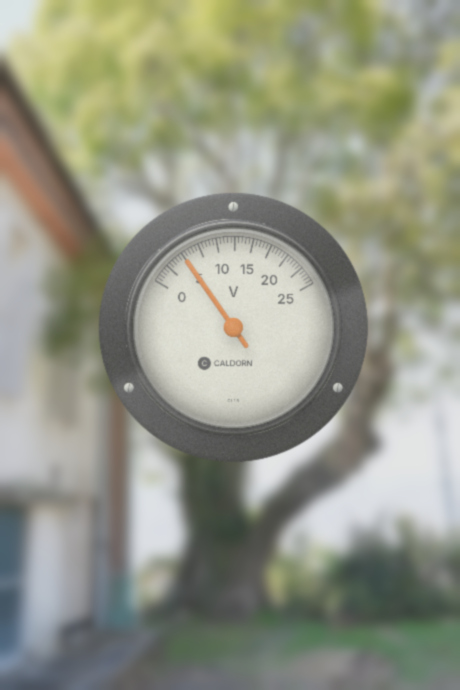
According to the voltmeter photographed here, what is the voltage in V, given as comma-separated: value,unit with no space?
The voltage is 5,V
